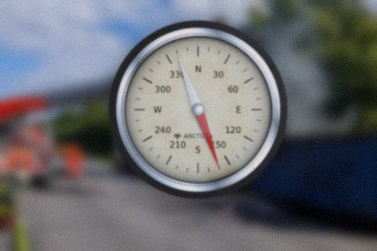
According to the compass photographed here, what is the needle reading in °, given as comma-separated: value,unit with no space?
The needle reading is 160,°
